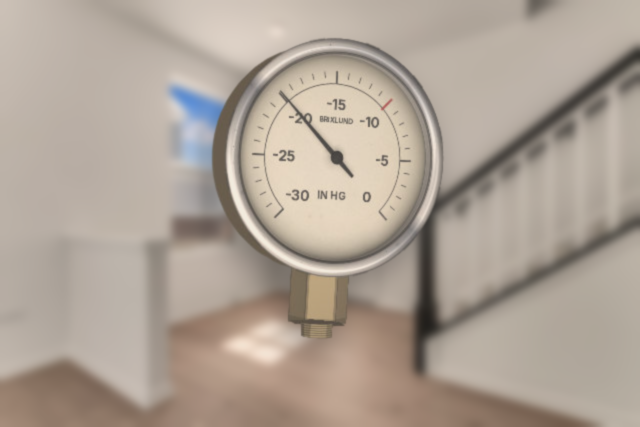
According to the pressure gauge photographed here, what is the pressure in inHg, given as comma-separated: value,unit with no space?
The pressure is -20,inHg
